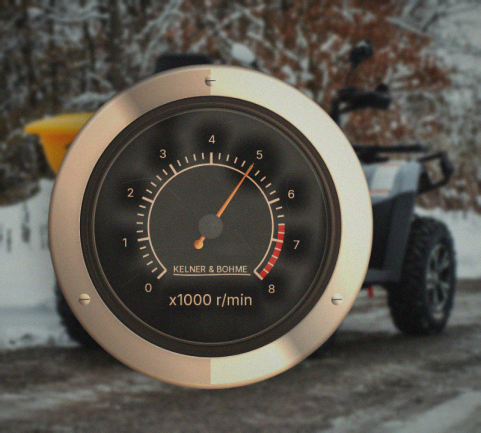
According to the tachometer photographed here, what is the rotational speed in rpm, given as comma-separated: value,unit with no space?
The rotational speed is 5000,rpm
